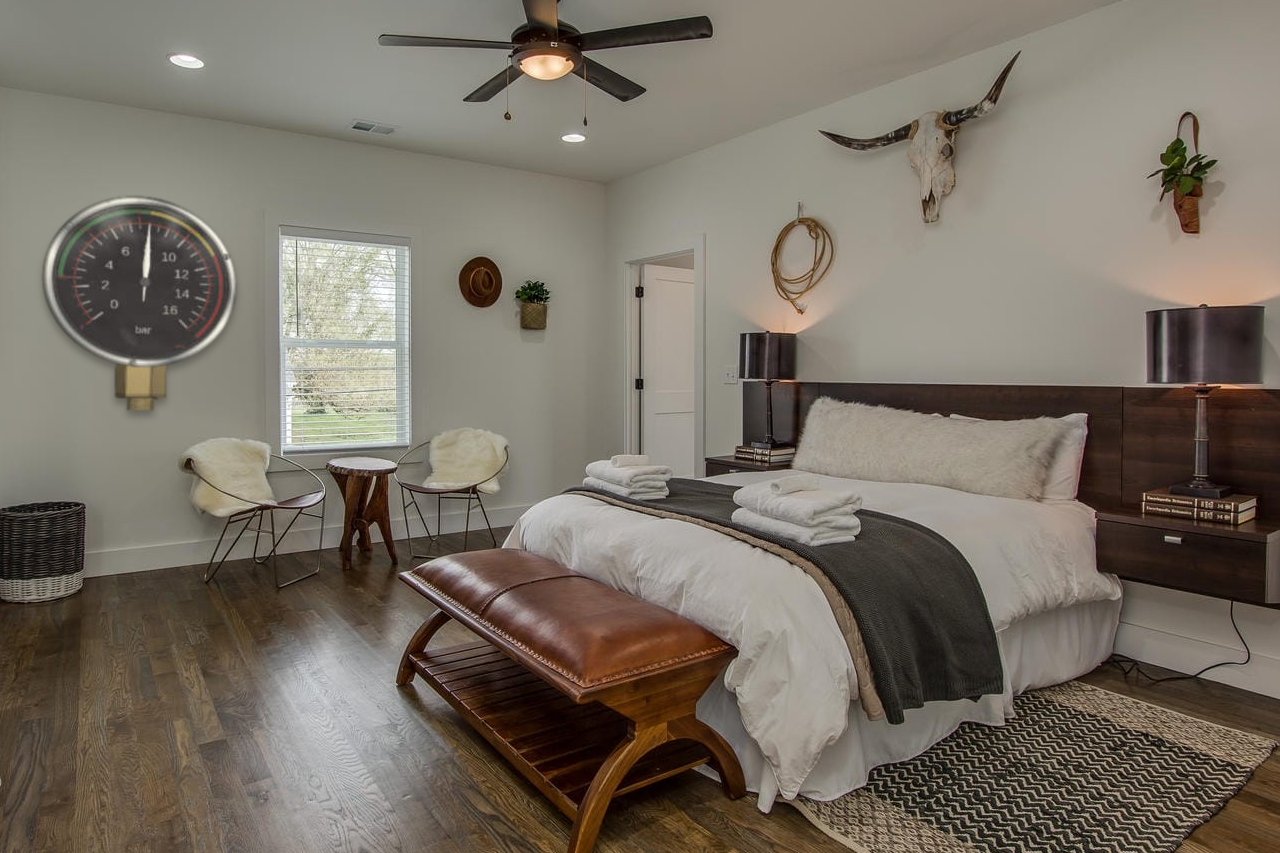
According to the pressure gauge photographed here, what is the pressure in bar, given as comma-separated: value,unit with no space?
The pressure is 8,bar
